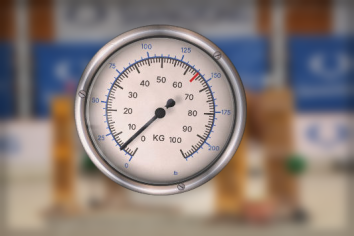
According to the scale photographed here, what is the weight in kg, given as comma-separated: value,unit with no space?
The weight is 5,kg
